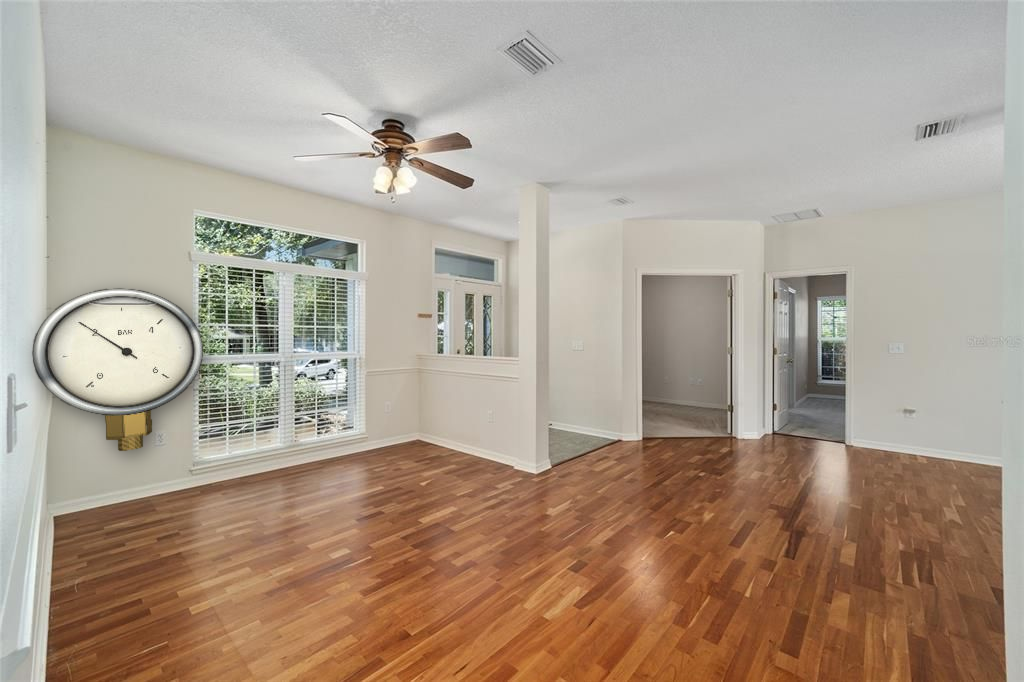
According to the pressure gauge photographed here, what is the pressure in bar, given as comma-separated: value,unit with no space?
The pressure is 2,bar
